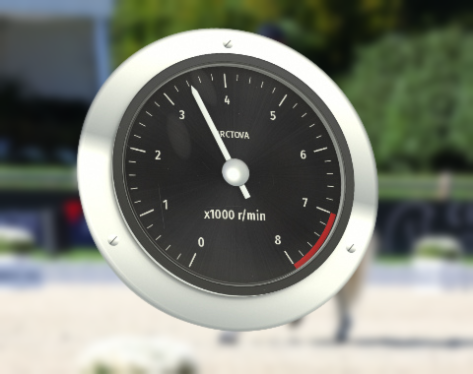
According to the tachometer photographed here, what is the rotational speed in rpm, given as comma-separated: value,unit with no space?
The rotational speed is 3400,rpm
